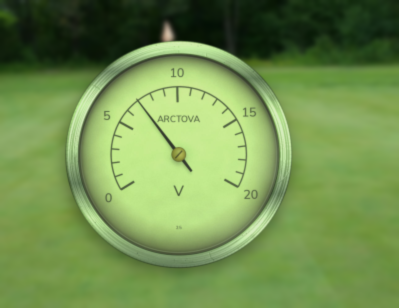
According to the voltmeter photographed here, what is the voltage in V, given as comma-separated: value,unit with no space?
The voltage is 7,V
